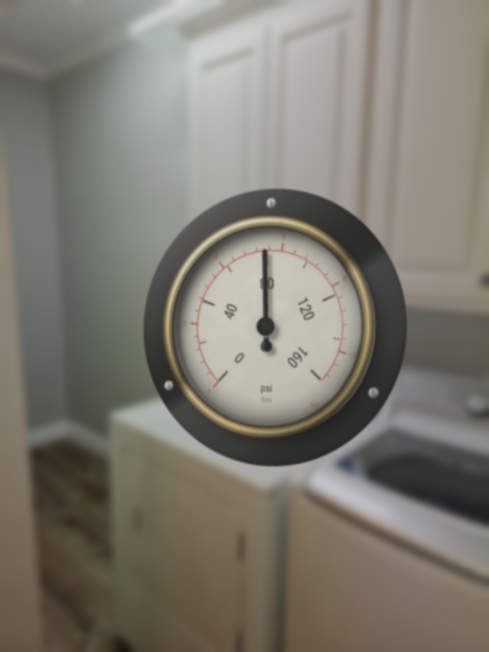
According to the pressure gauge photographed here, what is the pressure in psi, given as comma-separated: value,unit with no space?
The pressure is 80,psi
